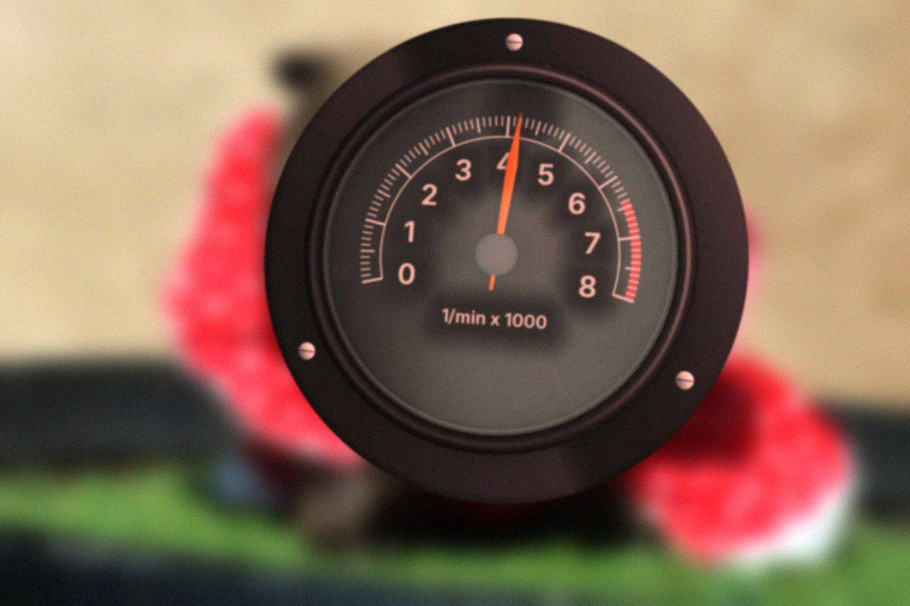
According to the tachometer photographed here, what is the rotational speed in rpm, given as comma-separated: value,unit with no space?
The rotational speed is 4200,rpm
